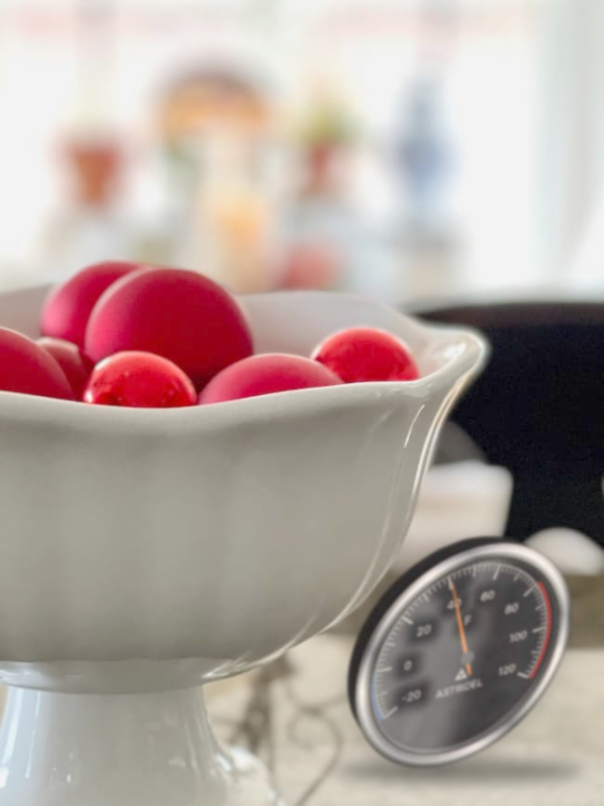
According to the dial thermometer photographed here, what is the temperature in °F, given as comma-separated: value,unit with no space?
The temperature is 40,°F
